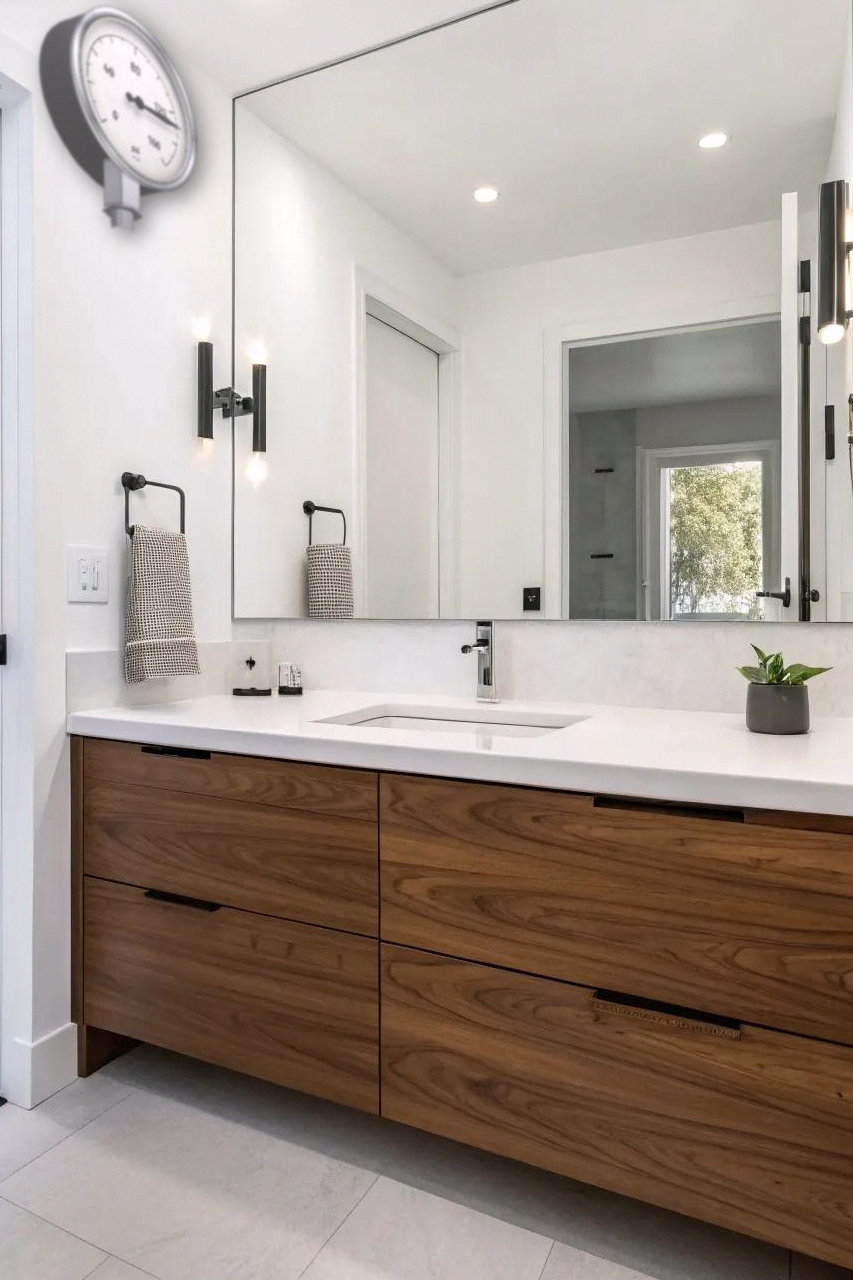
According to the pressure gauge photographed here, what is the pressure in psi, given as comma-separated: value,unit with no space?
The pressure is 130,psi
